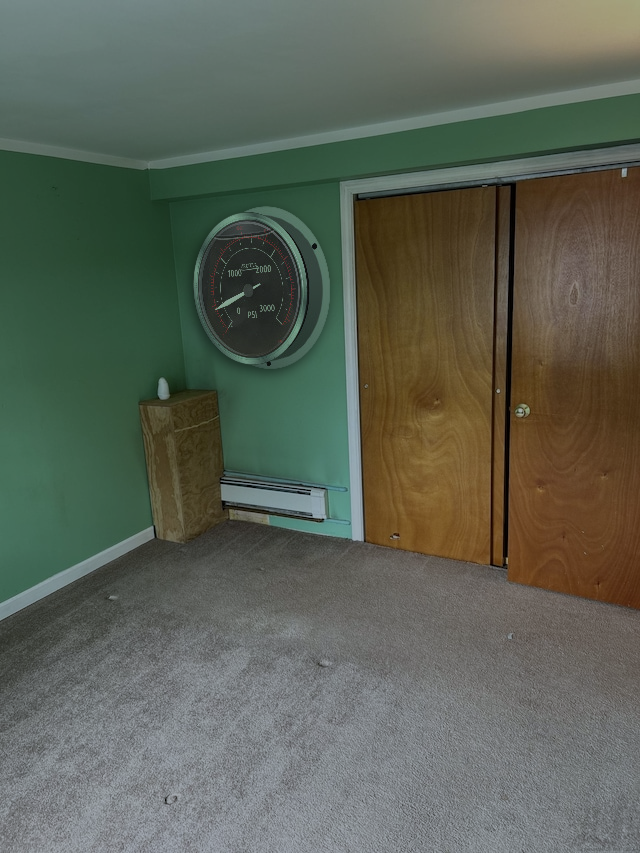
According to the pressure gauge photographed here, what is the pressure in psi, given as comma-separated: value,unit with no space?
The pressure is 300,psi
